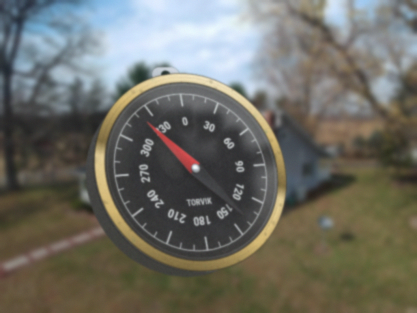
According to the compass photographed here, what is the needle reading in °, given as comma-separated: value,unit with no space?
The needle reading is 320,°
